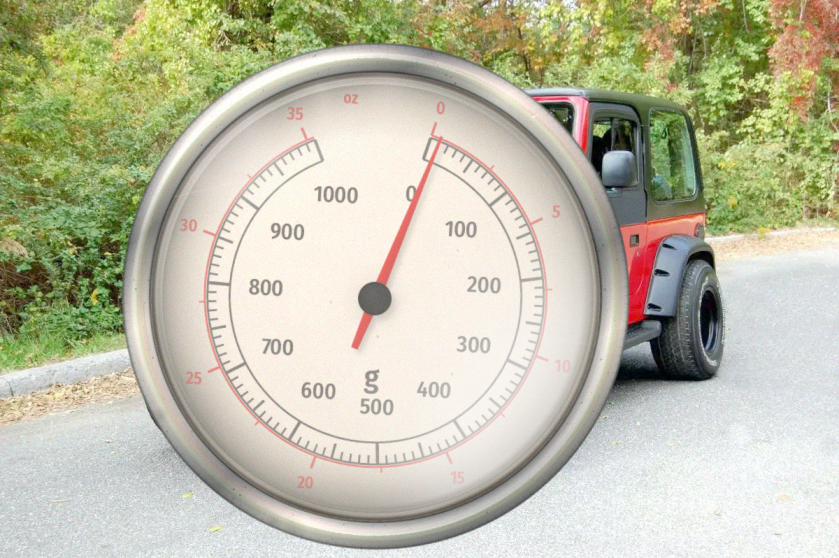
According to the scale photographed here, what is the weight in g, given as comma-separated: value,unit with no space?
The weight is 10,g
